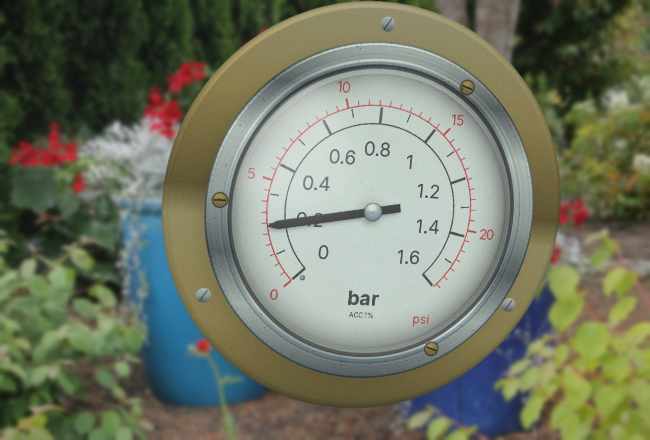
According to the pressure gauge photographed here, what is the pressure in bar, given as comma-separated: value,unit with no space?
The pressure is 0.2,bar
